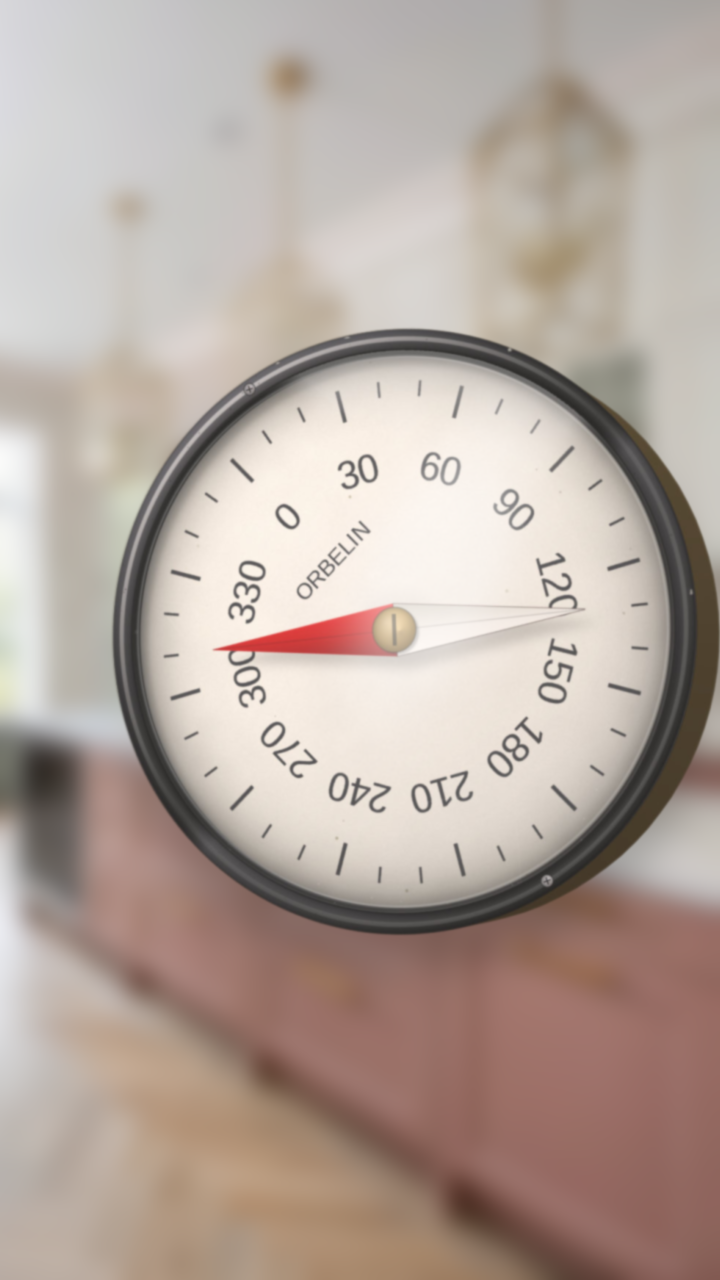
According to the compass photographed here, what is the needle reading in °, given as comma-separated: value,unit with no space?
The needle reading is 310,°
